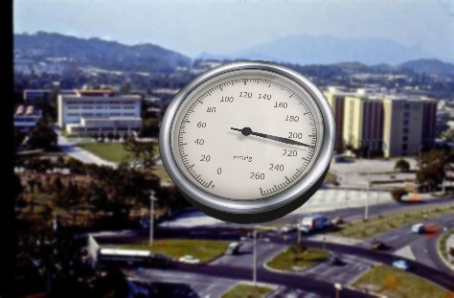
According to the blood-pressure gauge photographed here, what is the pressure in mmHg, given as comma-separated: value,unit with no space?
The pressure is 210,mmHg
